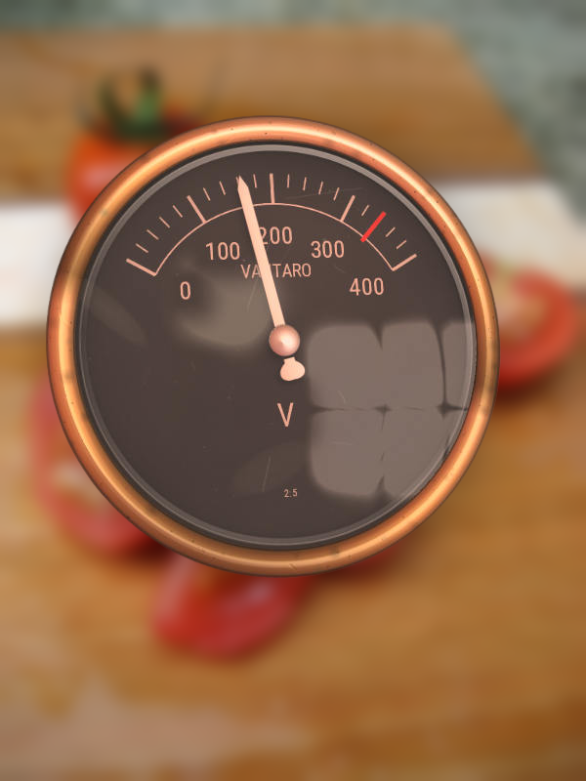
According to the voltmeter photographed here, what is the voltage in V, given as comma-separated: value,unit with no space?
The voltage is 160,V
